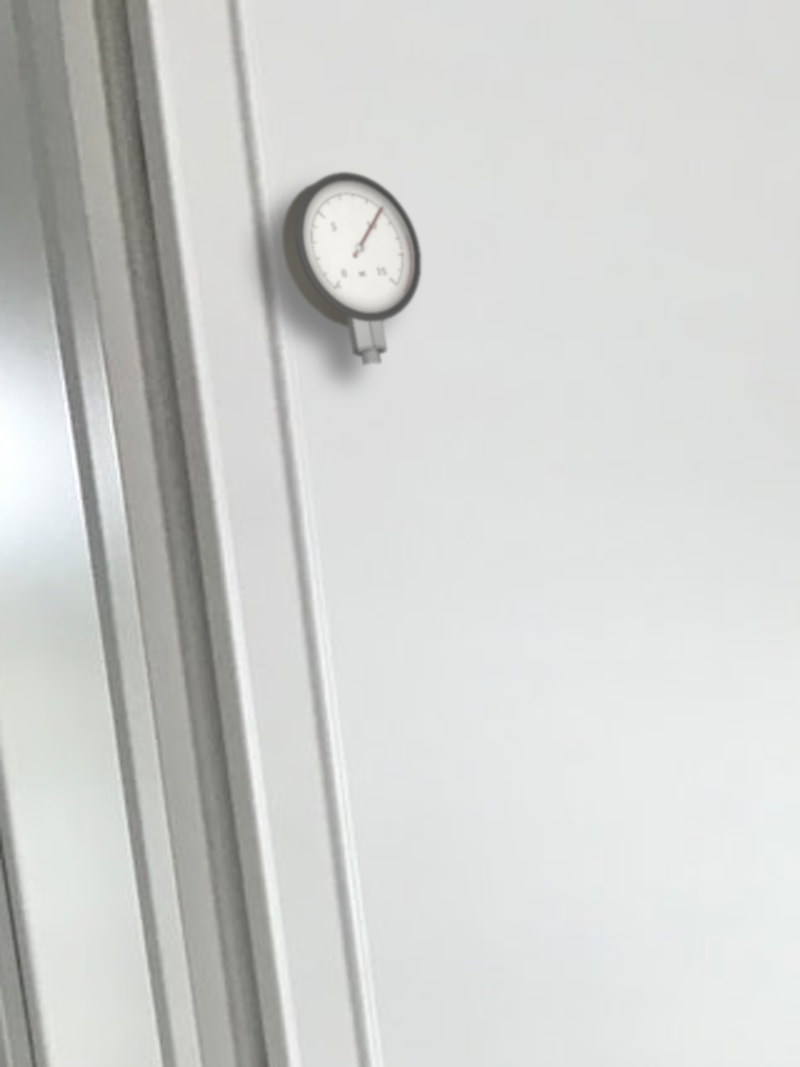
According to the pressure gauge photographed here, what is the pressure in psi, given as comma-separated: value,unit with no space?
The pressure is 10,psi
